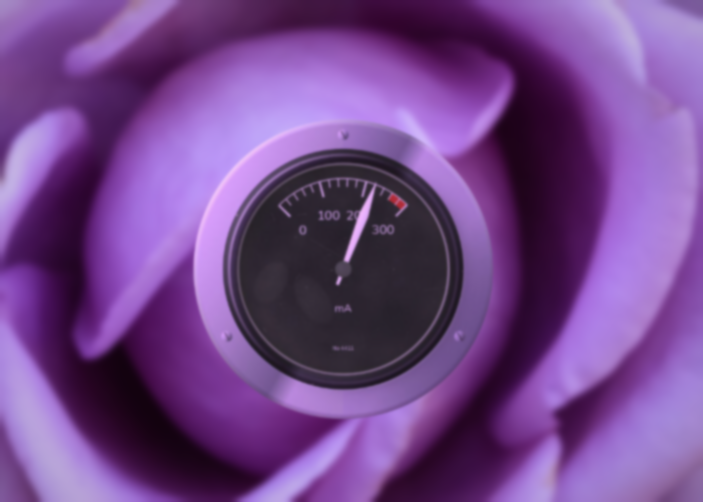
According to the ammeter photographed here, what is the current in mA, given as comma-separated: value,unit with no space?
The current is 220,mA
